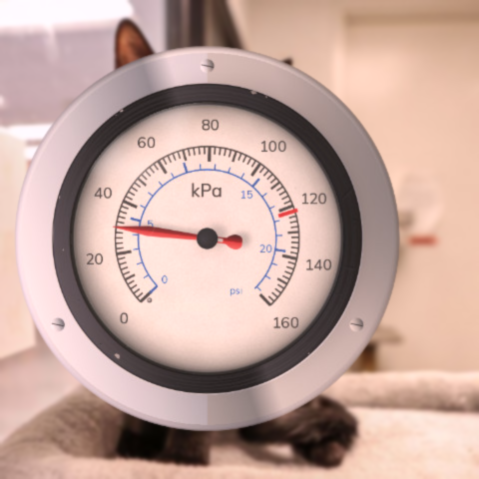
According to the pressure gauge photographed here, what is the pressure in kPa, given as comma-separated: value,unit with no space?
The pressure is 30,kPa
